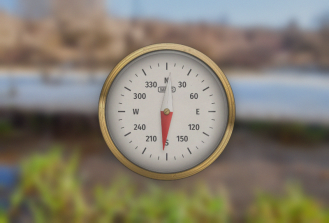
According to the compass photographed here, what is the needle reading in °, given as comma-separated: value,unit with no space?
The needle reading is 185,°
